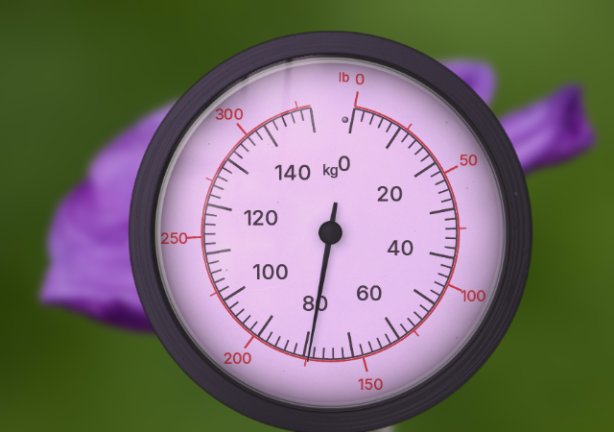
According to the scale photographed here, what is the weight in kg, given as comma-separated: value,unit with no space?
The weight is 79,kg
